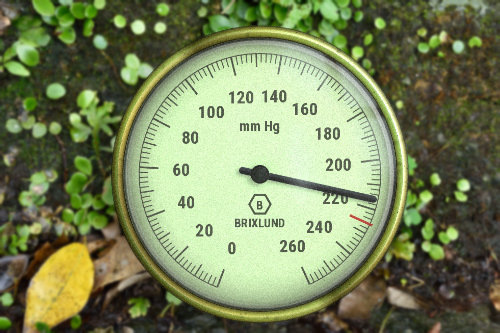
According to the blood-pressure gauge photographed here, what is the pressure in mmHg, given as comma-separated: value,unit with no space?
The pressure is 216,mmHg
